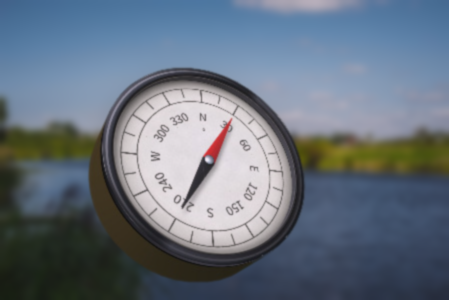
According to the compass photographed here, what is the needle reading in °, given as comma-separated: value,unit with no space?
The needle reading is 30,°
